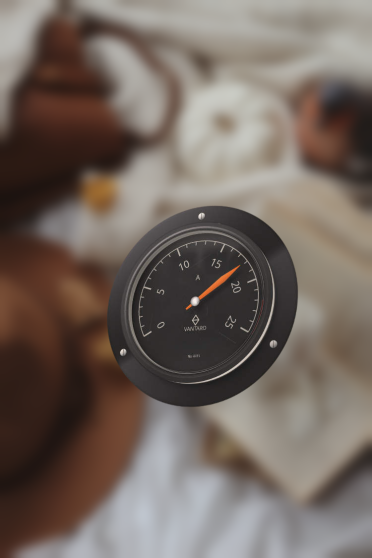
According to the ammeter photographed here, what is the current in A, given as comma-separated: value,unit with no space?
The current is 18,A
